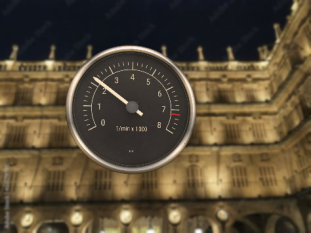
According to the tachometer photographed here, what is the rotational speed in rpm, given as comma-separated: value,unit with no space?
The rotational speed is 2200,rpm
